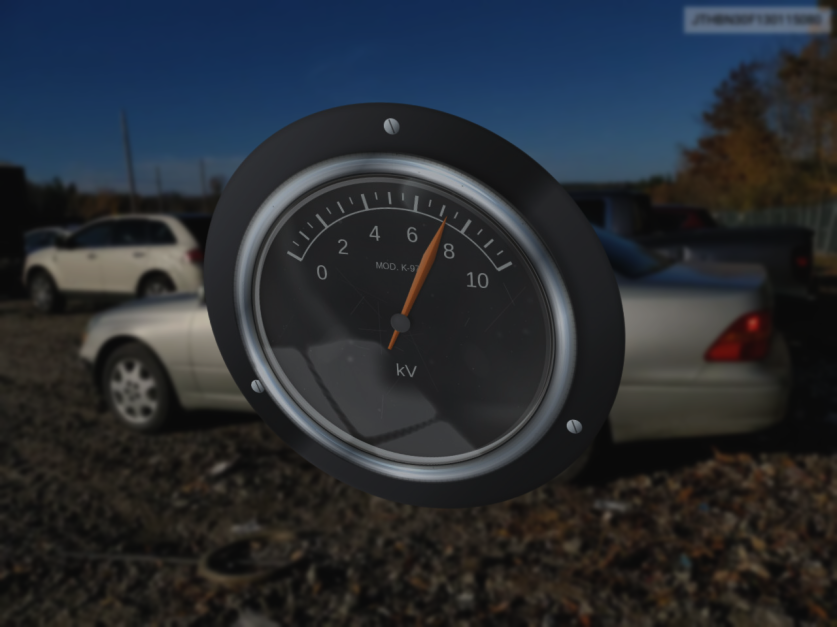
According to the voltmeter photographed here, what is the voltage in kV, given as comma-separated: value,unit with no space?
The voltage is 7.25,kV
